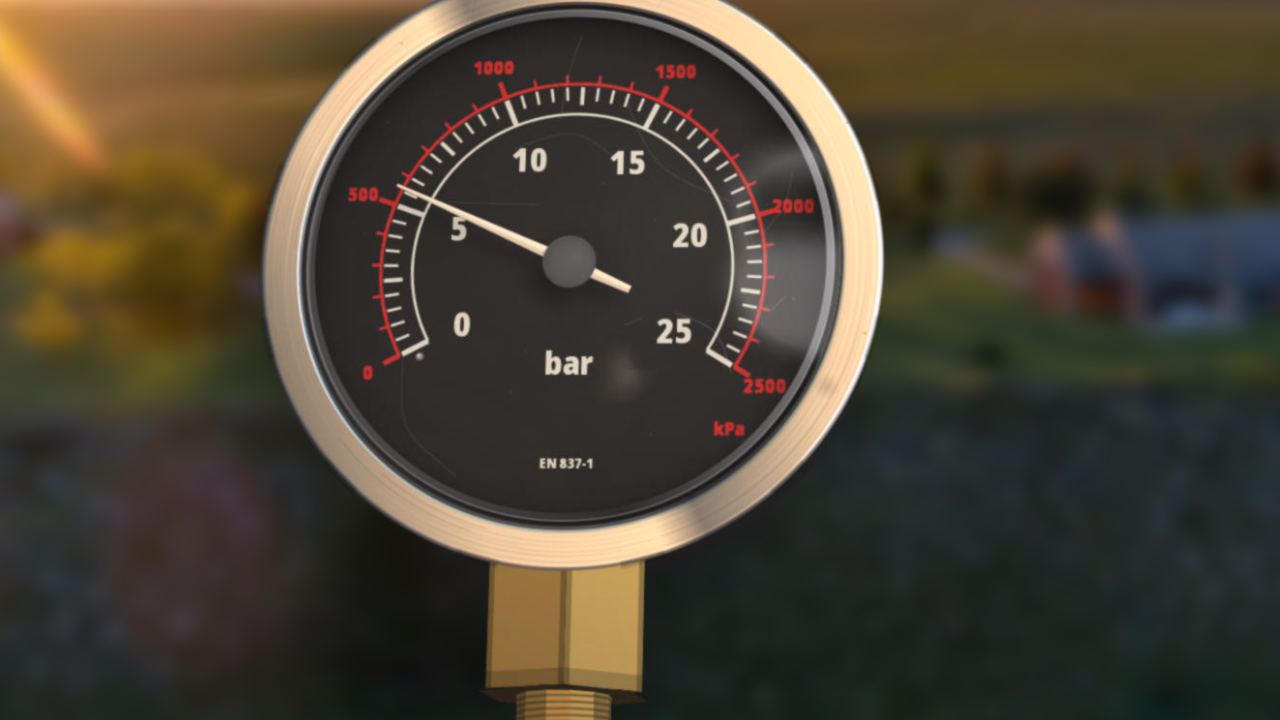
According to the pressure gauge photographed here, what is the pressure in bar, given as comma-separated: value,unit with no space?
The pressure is 5.5,bar
